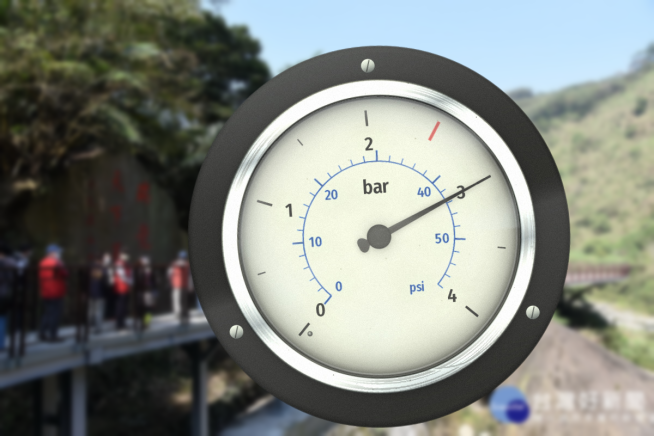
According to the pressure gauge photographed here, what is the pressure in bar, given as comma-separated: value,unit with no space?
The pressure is 3,bar
